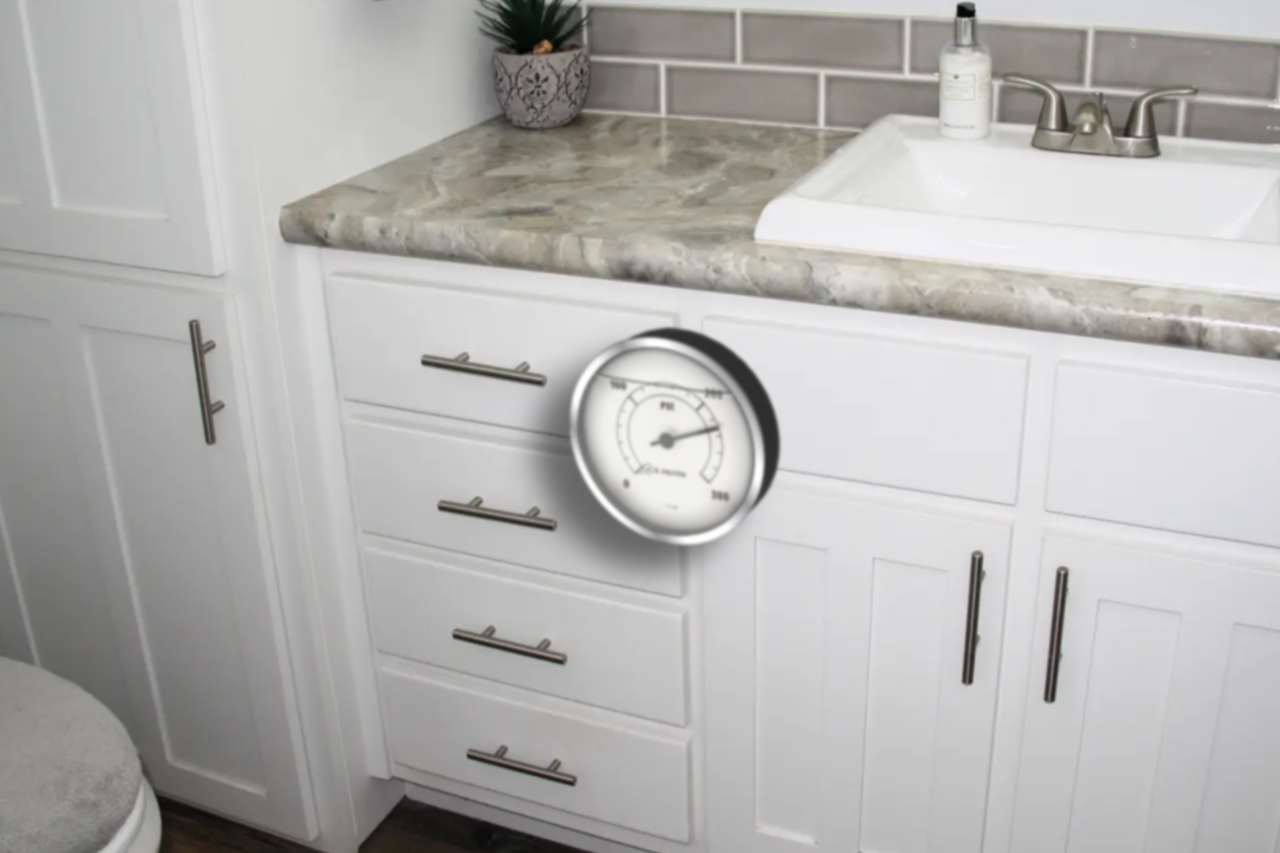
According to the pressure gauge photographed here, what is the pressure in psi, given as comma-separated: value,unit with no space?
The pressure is 230,psi
